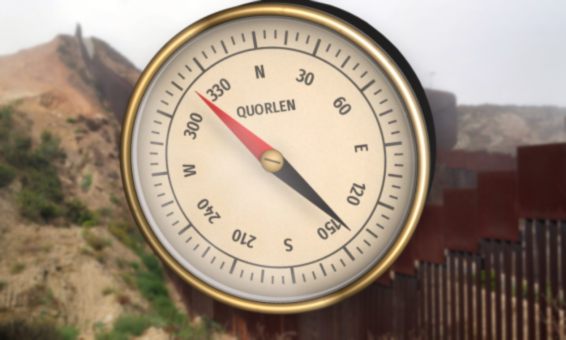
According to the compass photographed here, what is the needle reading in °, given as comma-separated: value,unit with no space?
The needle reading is 320,°
